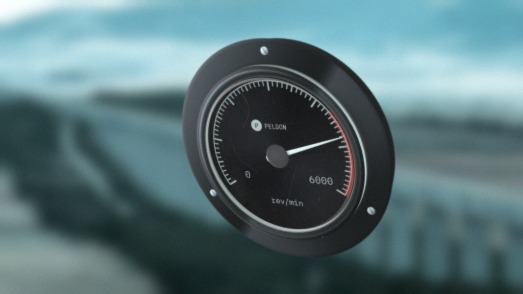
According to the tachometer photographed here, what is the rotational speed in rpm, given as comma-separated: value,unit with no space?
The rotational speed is 4800,rpm
